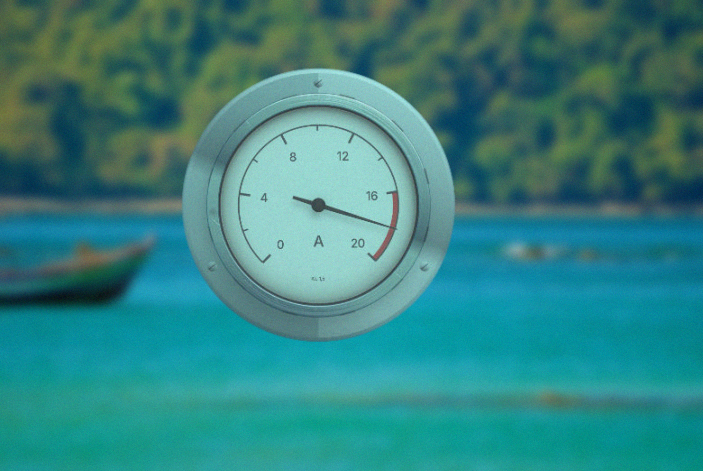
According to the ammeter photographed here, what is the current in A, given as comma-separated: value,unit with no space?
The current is 18,A
